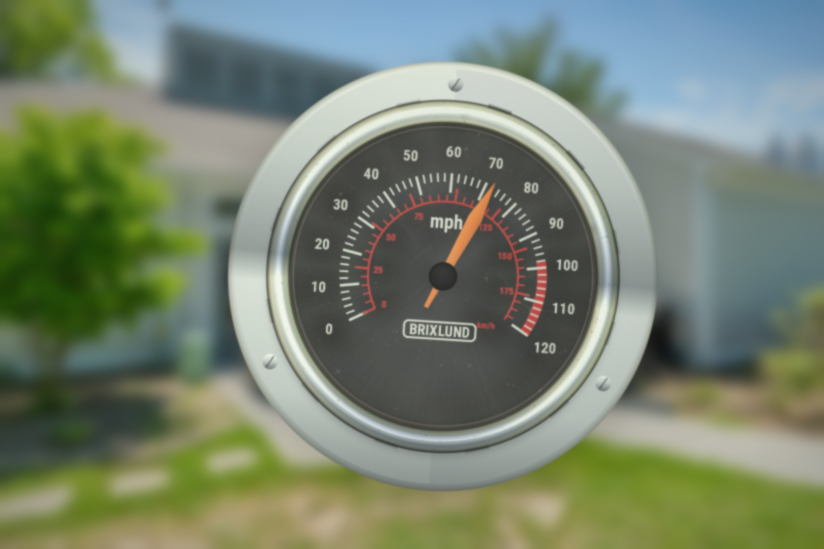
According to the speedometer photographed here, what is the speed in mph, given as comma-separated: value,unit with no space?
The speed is 72,mph
